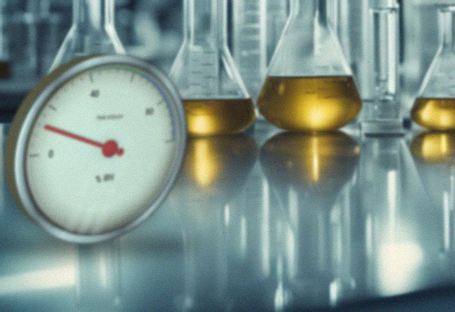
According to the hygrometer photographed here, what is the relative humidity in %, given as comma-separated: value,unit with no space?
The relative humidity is 12,%
